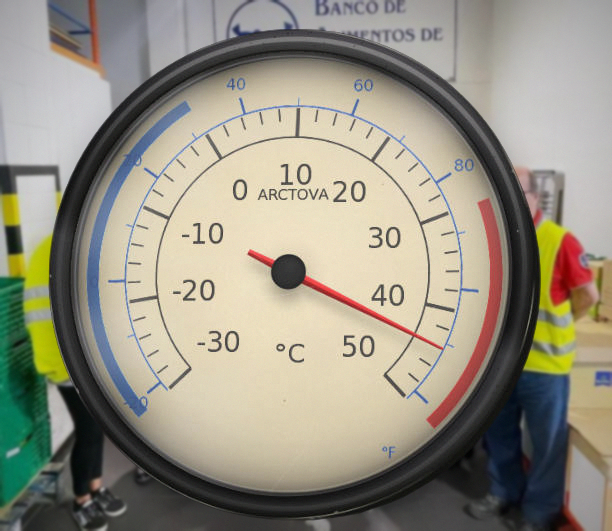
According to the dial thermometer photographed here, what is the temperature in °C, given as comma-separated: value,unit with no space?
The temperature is 44,°C
